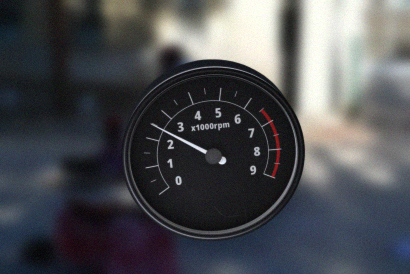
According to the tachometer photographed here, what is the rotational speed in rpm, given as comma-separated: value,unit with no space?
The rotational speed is 2500,rpm
